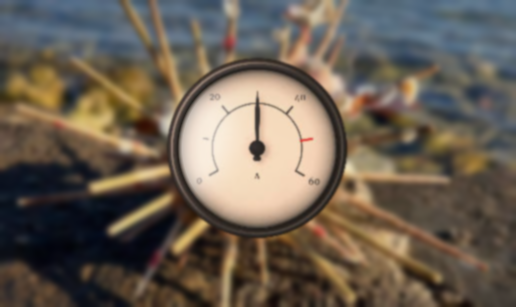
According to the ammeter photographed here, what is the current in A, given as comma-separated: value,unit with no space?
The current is 30,A
